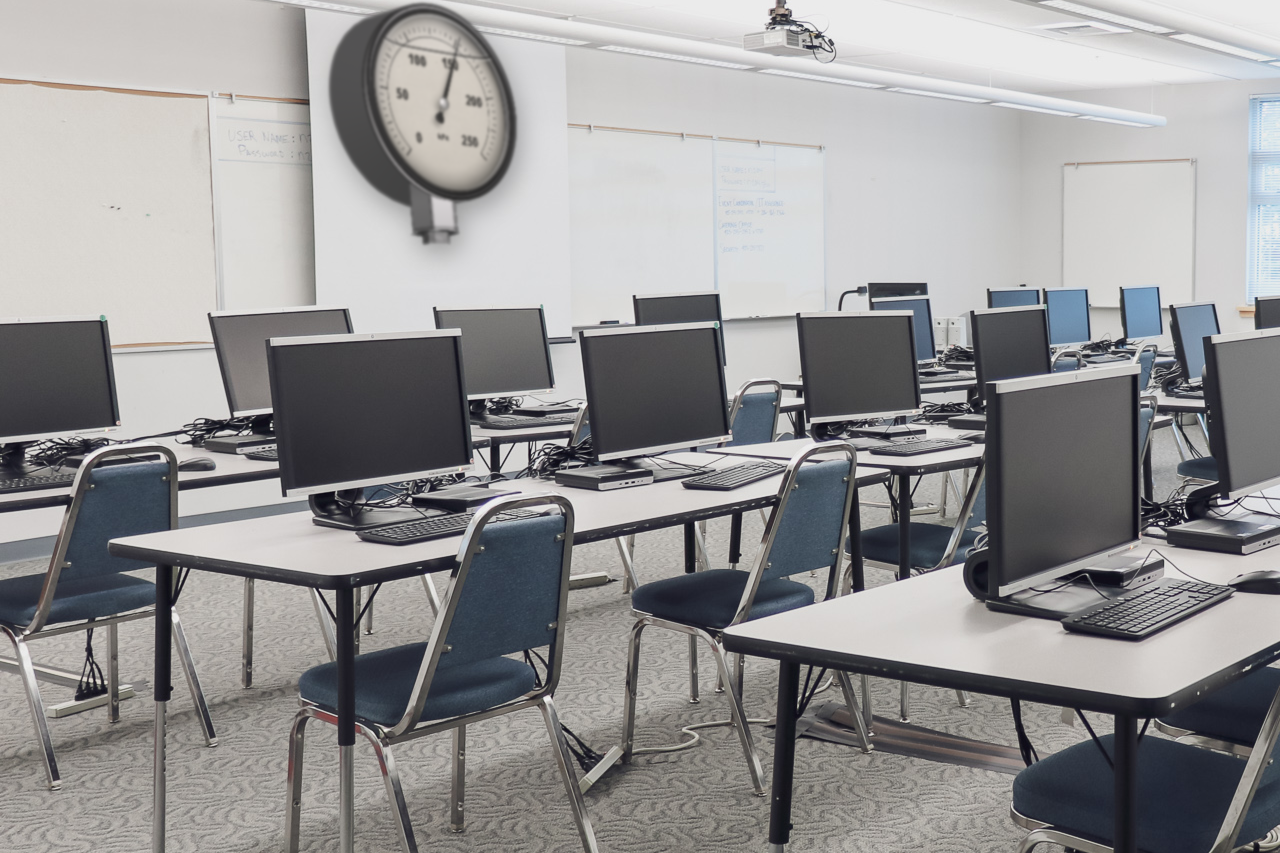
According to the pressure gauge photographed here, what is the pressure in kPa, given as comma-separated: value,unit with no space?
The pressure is 150,kPa
